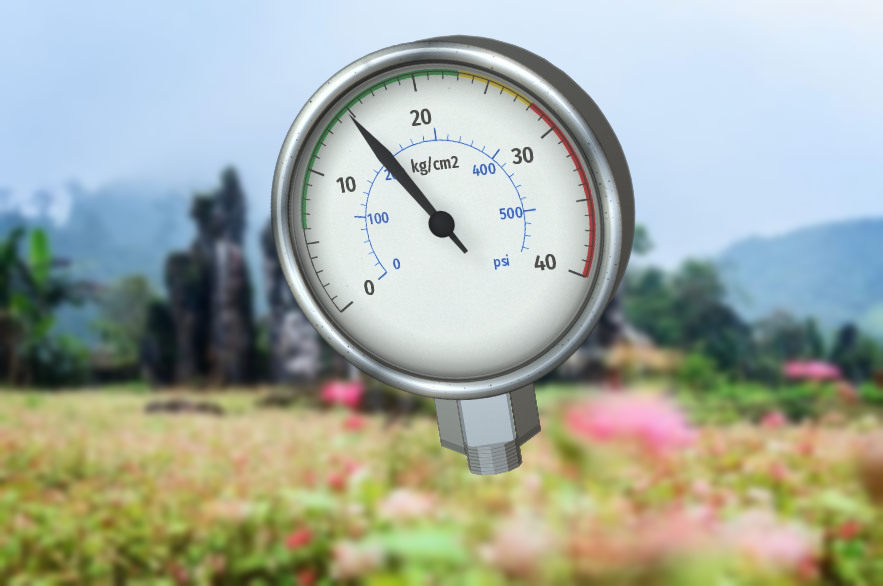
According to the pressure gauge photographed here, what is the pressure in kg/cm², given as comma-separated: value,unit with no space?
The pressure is 15,kg/cm²
